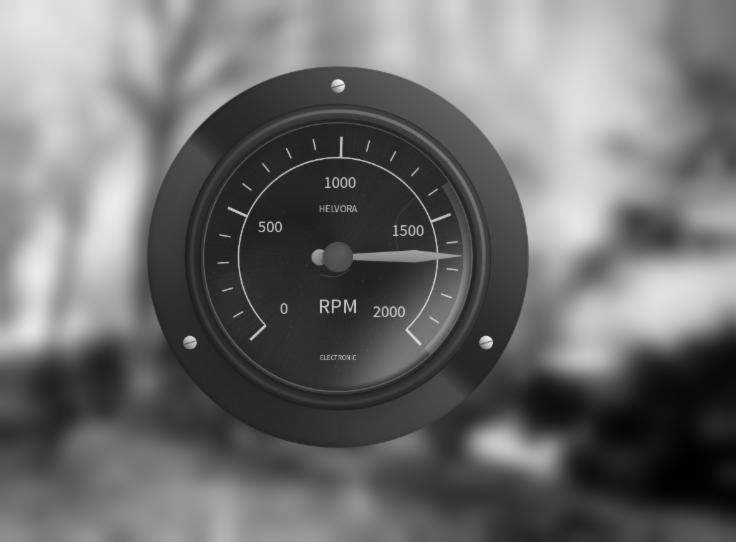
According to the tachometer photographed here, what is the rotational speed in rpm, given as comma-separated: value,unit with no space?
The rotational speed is 1650,rpm
